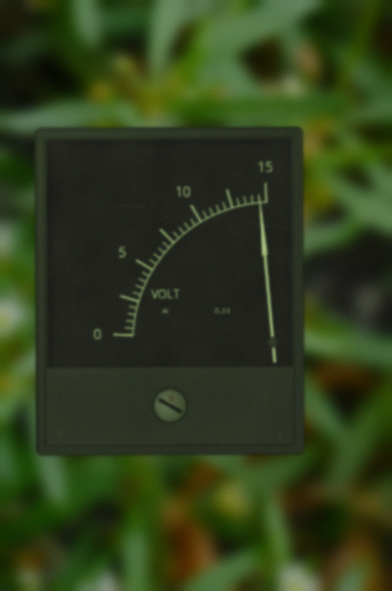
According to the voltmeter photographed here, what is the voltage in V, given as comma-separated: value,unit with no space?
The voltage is 14.5,V
